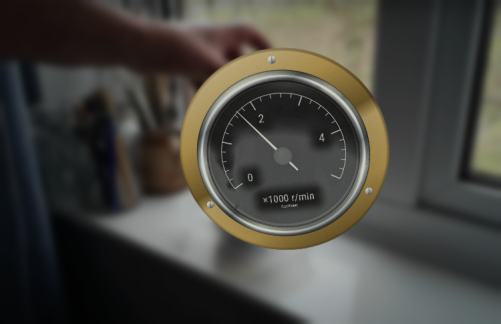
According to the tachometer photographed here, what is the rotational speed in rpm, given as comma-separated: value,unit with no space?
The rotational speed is 1700,rpm
